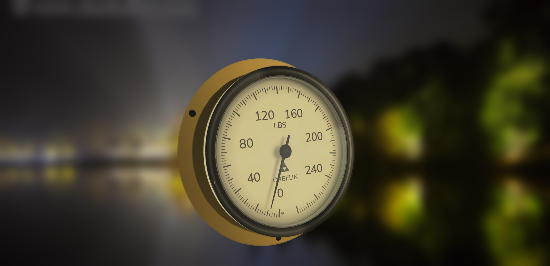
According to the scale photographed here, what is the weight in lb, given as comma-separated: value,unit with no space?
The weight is 10,lb
